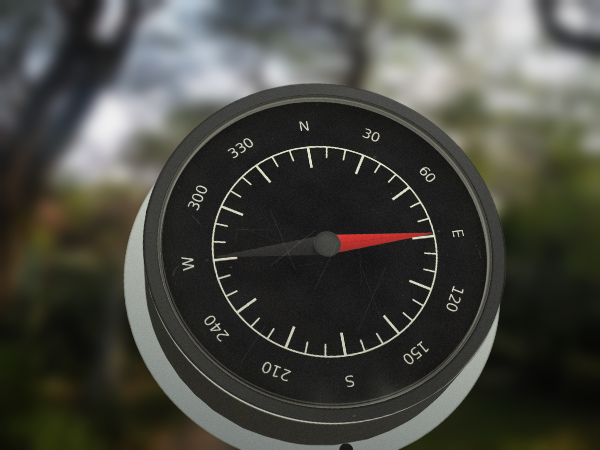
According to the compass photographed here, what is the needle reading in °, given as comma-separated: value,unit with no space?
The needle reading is 90,°
